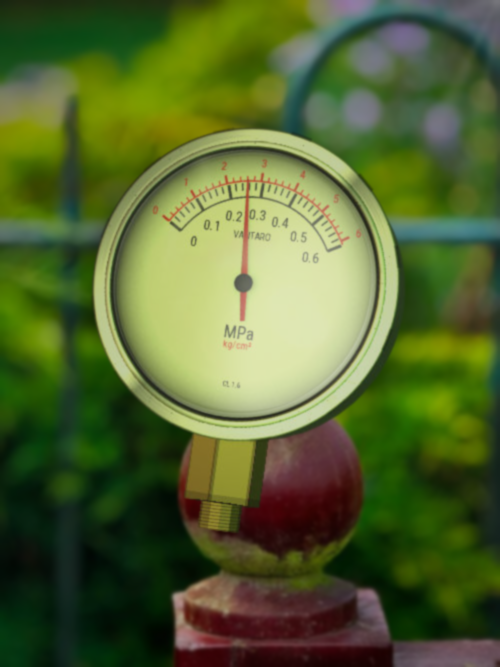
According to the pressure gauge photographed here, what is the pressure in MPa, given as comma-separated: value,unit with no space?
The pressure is 0.26,MPa
